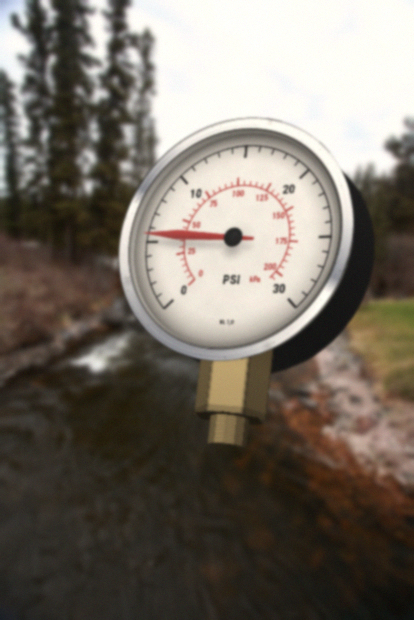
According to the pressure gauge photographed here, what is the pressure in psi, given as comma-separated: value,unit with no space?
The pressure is 5.5,psi
